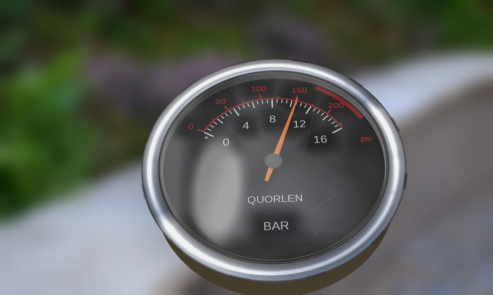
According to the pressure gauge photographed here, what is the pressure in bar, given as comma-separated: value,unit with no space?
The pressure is 10.5,bar
